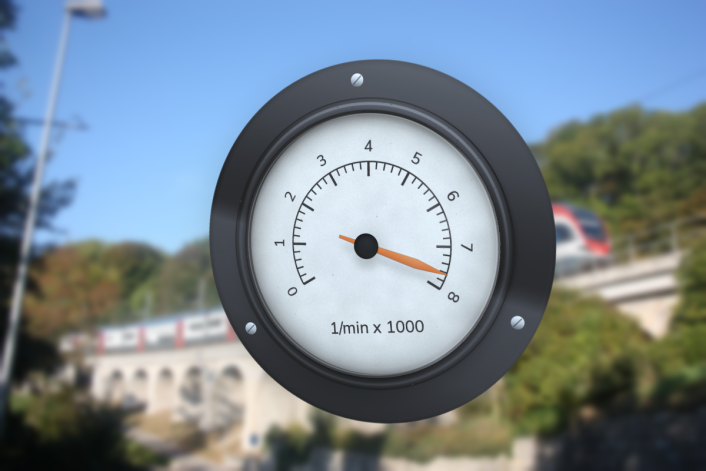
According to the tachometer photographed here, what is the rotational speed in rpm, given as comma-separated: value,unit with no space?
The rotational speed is 7600,rpm
